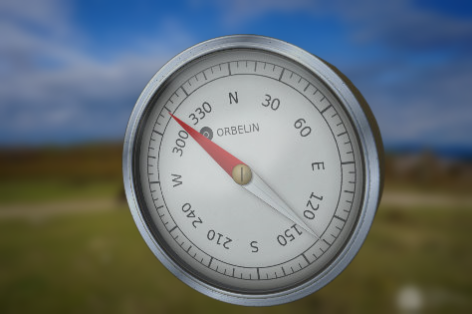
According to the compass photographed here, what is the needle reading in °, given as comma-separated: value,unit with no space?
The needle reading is 315,°
